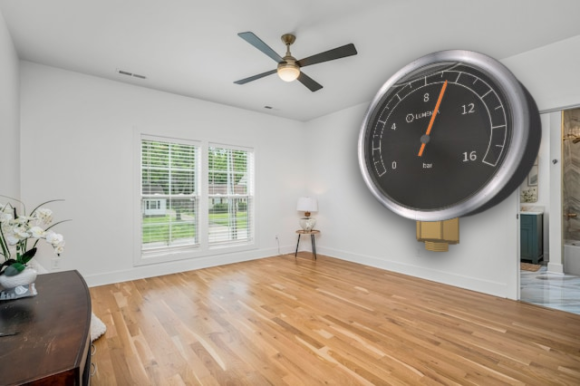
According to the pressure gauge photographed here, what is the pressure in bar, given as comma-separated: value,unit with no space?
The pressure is 9.5,bar
